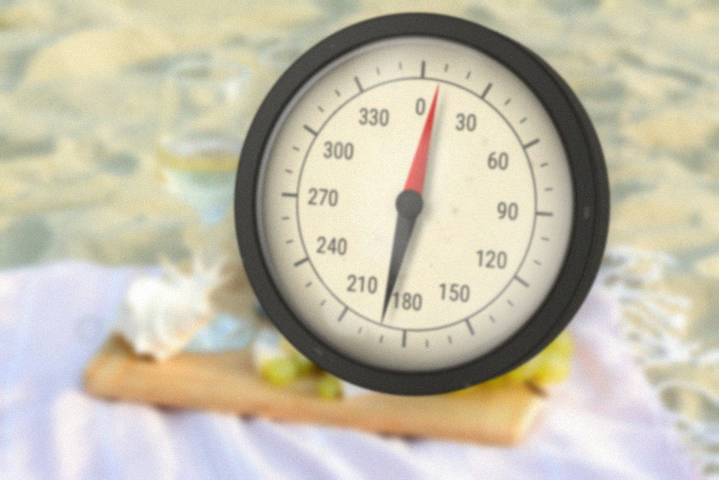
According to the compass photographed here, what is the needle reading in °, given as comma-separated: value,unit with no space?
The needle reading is 10,°
